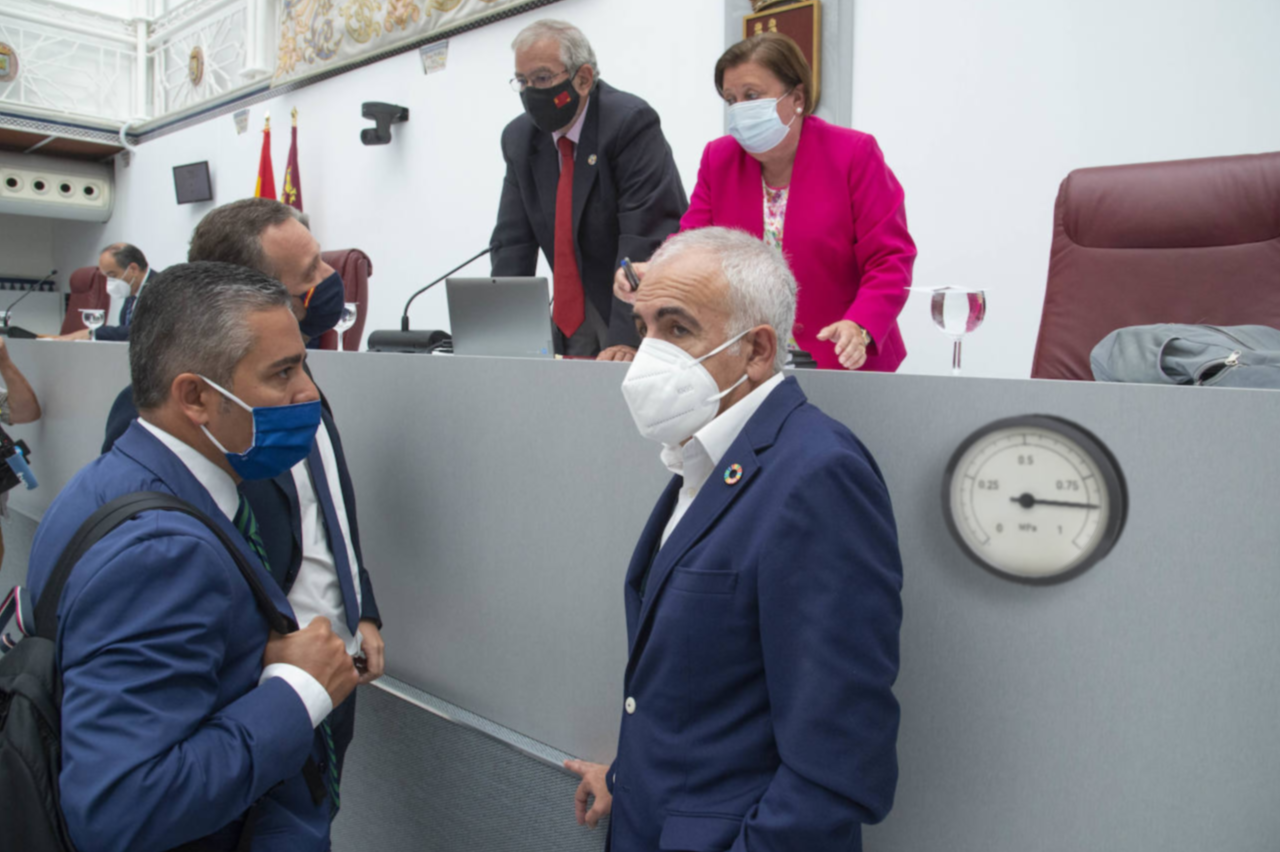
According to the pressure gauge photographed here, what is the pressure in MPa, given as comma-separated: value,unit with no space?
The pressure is 0.85,MPa
